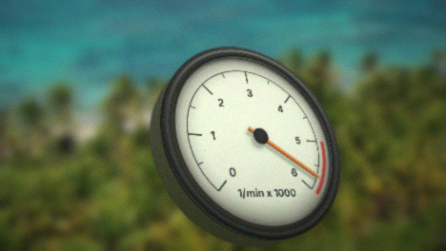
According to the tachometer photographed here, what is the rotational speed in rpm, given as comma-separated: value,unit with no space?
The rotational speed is 5750,rpm
